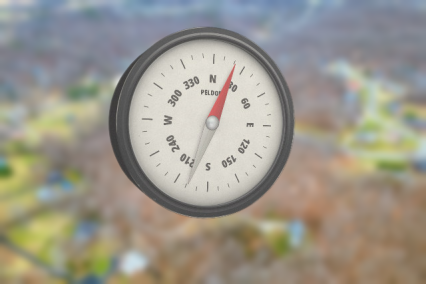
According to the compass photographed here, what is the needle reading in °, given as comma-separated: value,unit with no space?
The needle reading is 20,°
